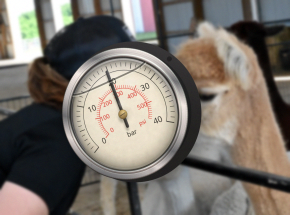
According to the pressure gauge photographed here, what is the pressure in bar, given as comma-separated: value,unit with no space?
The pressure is 20,bar
